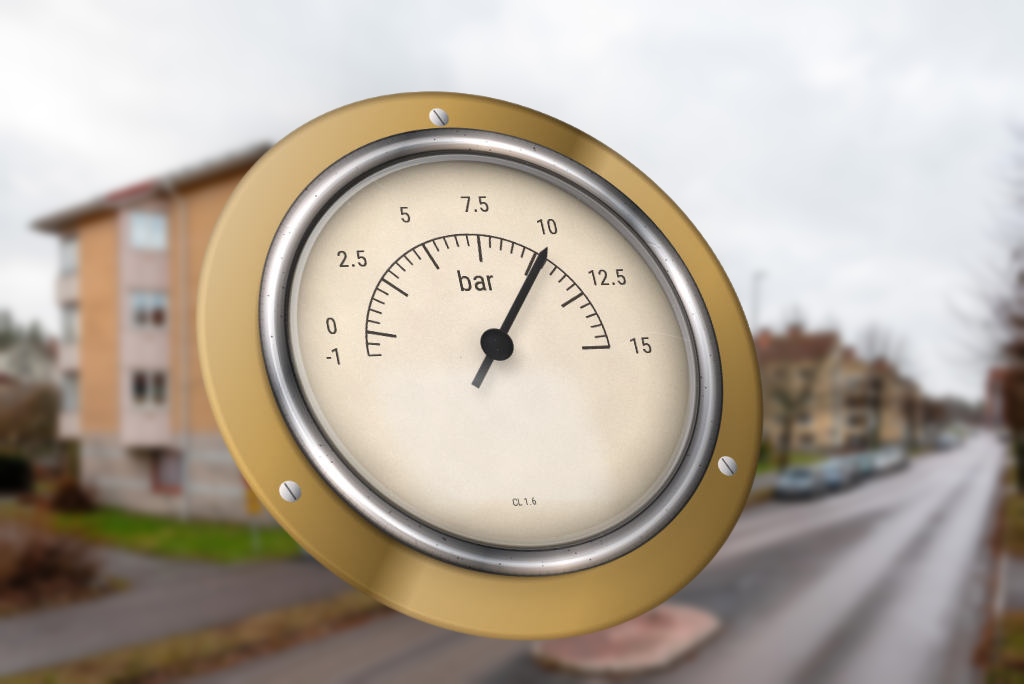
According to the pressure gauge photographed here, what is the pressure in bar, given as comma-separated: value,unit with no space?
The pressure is 10.25,bar
